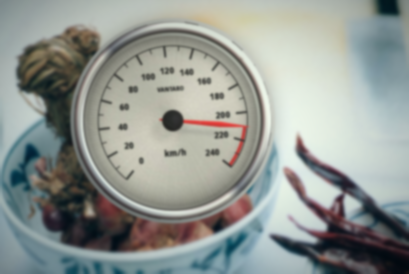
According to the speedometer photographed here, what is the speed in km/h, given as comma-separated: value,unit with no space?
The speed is 210,km/h
